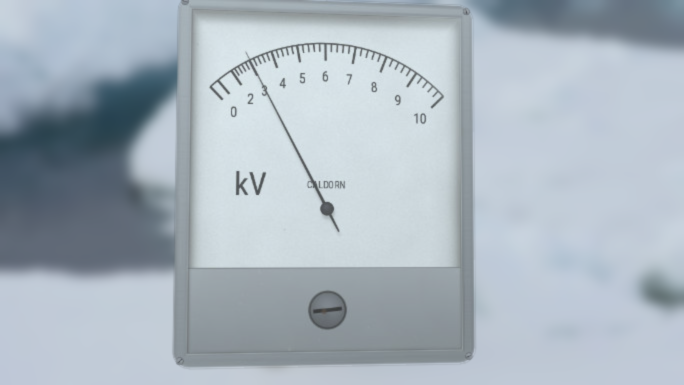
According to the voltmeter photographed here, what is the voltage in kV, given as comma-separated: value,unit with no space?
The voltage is 3,kV
